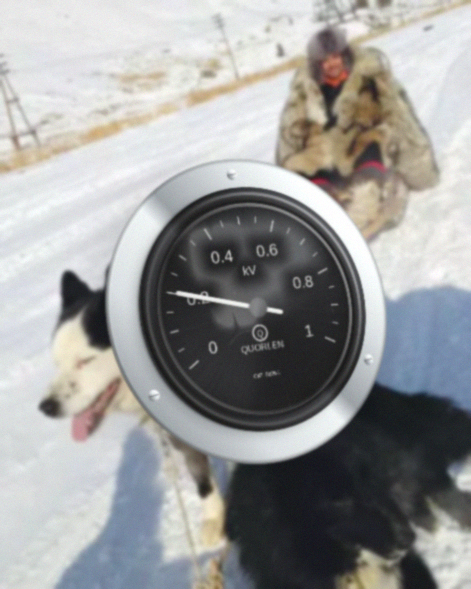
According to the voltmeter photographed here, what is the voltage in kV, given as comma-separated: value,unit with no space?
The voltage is 0.2,kV
